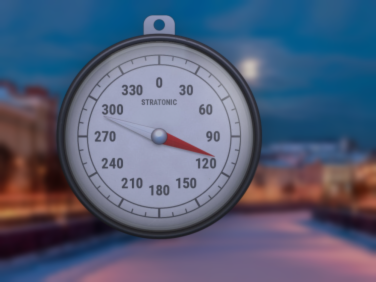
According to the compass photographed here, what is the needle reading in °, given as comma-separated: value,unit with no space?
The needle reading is 110,°
